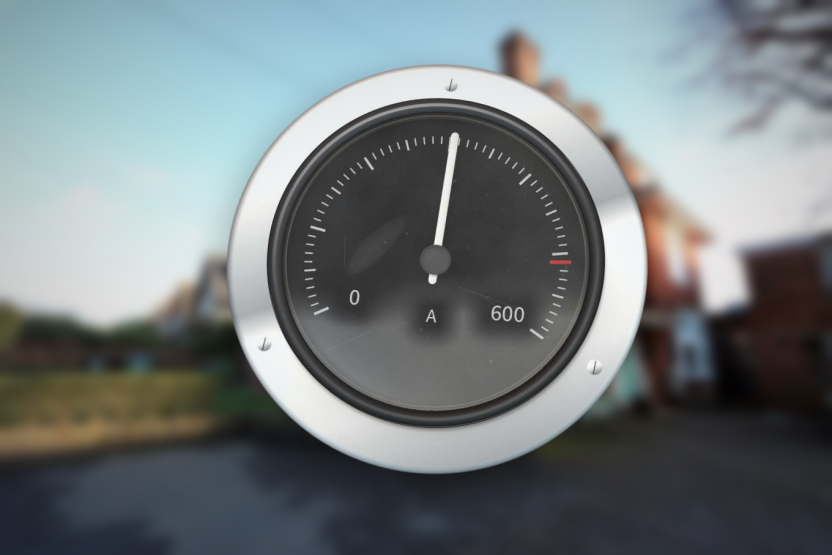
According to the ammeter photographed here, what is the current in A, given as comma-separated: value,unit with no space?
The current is 305,A
